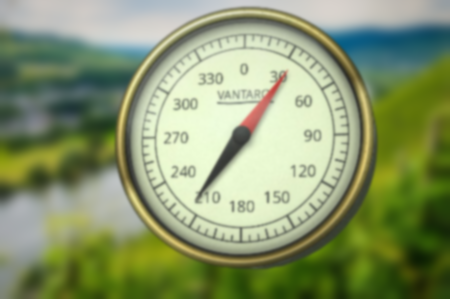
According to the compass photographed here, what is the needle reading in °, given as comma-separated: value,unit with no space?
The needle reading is 35,°
